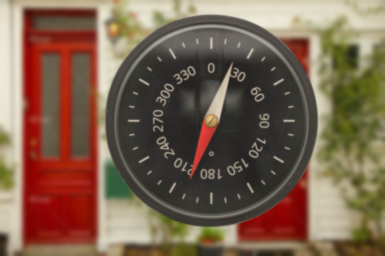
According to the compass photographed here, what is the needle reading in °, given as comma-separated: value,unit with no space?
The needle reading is 200,°
